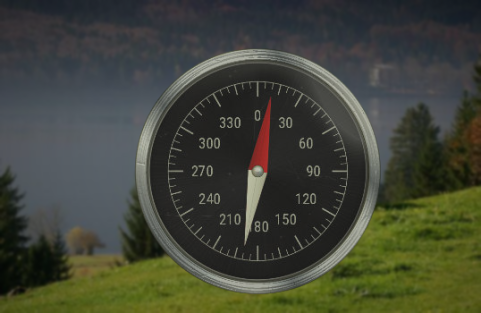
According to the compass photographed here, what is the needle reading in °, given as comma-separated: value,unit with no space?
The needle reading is 10,°
